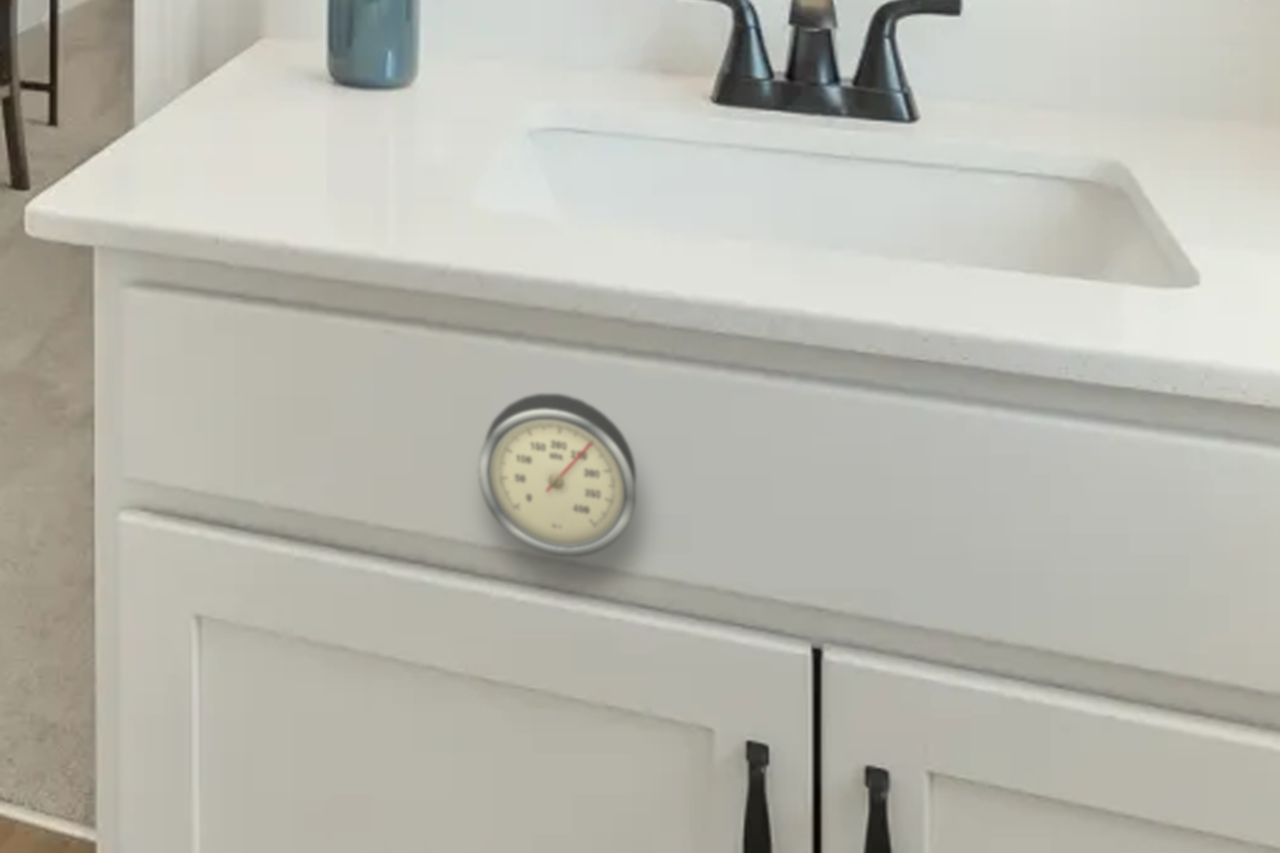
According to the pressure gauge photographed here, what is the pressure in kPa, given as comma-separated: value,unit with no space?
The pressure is 250,kPa
